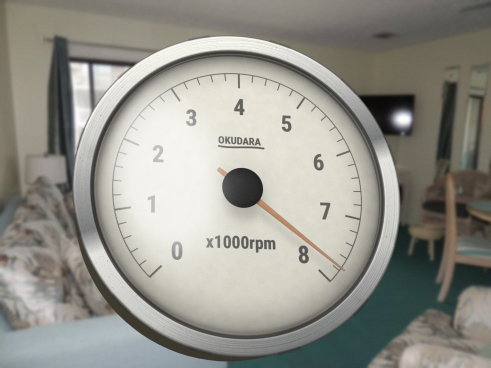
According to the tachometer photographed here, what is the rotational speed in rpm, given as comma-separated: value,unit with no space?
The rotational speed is 7800,rpm
